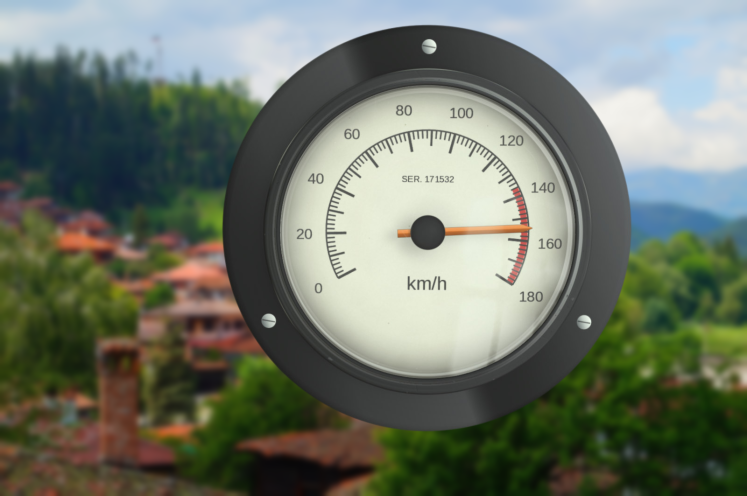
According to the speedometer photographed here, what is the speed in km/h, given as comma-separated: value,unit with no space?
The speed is 154,km/h
